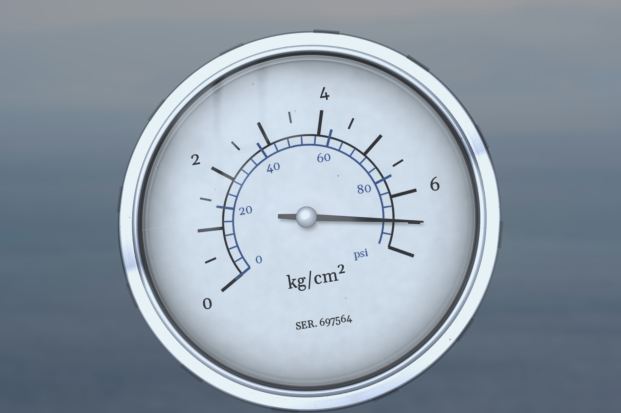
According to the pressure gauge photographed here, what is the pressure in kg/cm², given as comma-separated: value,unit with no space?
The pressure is 6.5,kg/cm²
